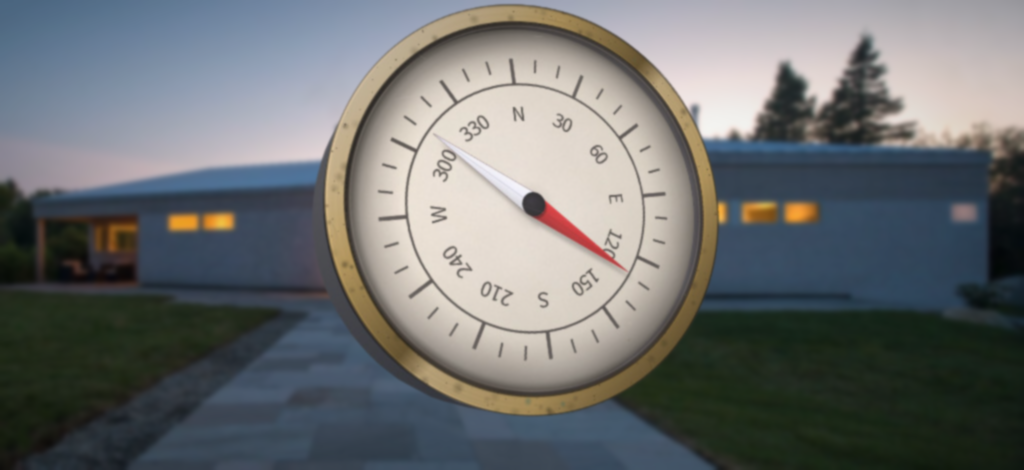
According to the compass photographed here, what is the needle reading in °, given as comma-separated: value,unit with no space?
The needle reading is 130,°
